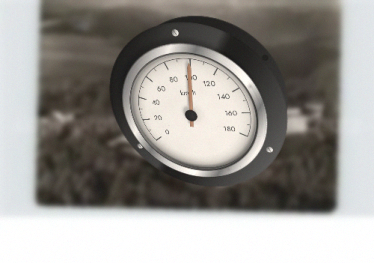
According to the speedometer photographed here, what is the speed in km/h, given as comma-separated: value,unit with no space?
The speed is 100,km/h
